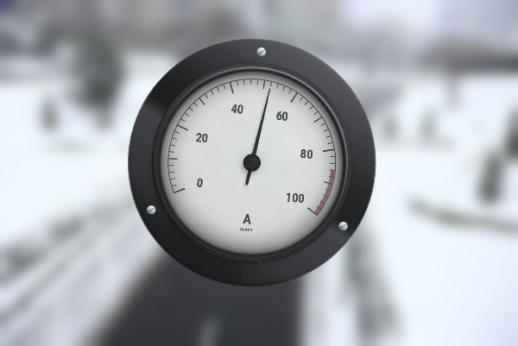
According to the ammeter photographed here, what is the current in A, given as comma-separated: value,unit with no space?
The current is 52,A
